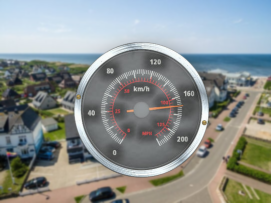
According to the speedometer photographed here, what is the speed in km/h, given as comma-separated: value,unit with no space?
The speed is 170,km/h
